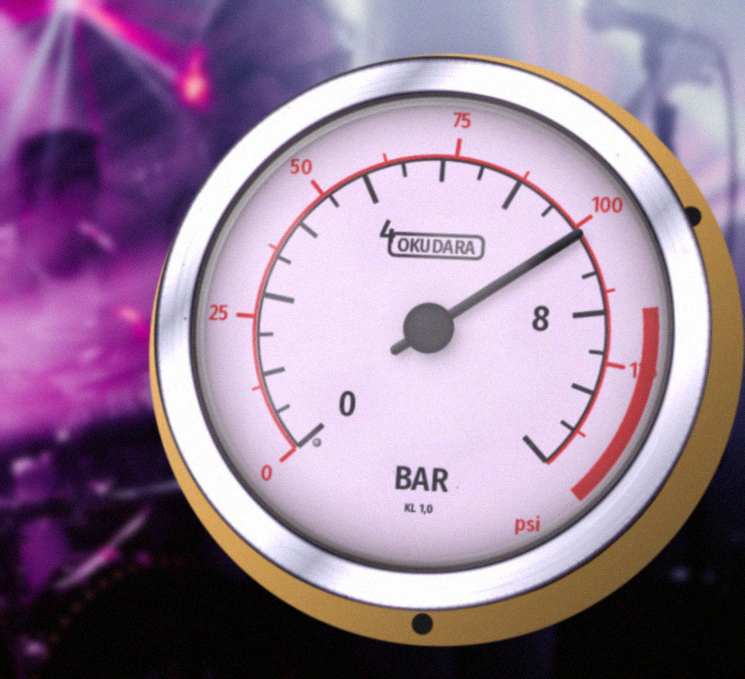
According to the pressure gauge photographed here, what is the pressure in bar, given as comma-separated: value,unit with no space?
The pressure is 7,bar
